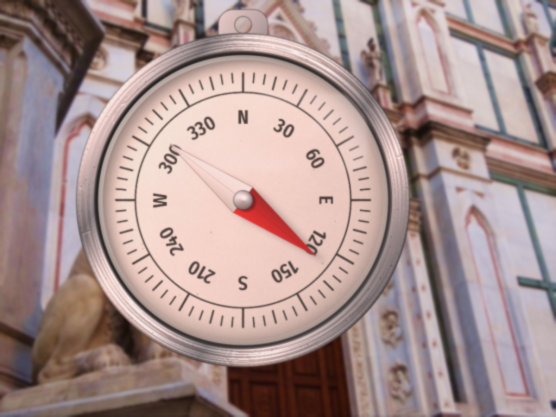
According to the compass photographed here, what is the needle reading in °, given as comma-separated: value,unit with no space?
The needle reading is 127.5,°
